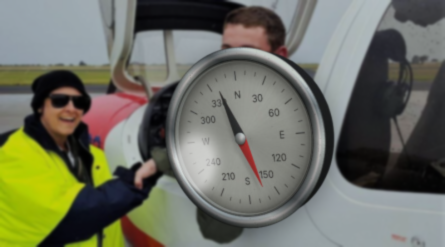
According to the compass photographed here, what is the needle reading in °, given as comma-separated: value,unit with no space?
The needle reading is 160,°
